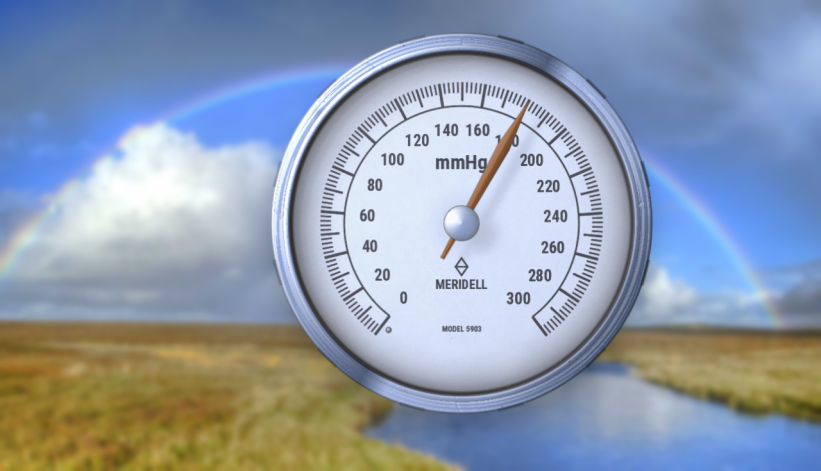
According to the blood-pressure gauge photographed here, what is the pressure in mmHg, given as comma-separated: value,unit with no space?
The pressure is 180,mmHg
